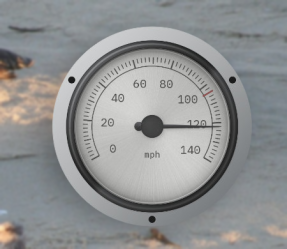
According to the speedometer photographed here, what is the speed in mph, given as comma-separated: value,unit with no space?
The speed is 122,mph
